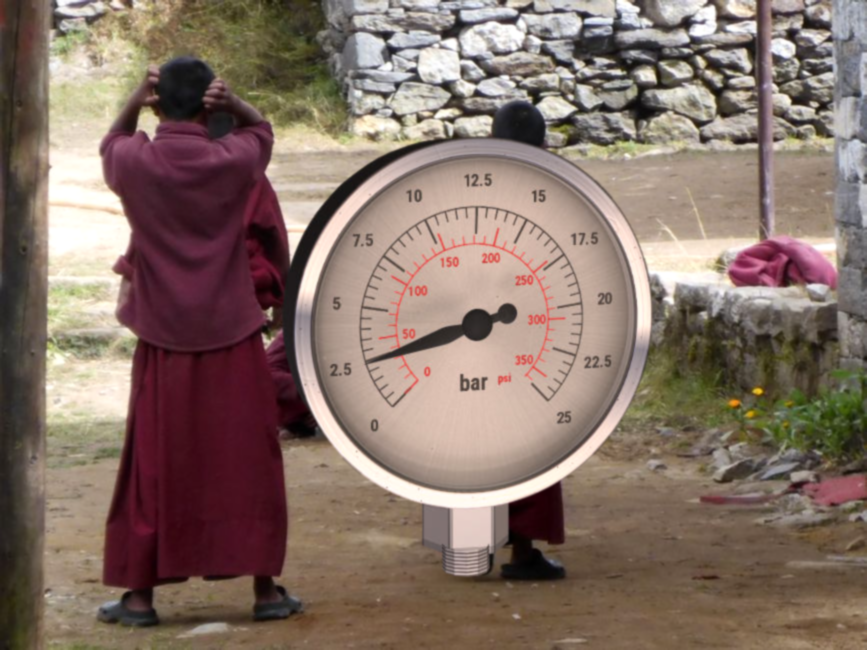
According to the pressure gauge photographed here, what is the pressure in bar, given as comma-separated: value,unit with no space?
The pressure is 2.5,bar
